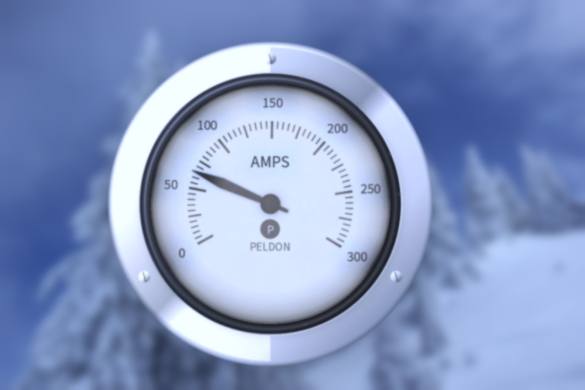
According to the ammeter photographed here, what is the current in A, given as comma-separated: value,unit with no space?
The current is 65,A
